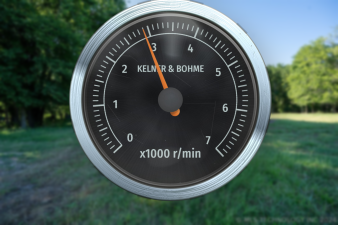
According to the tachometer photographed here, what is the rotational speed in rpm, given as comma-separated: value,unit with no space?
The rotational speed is 2900,rpm
